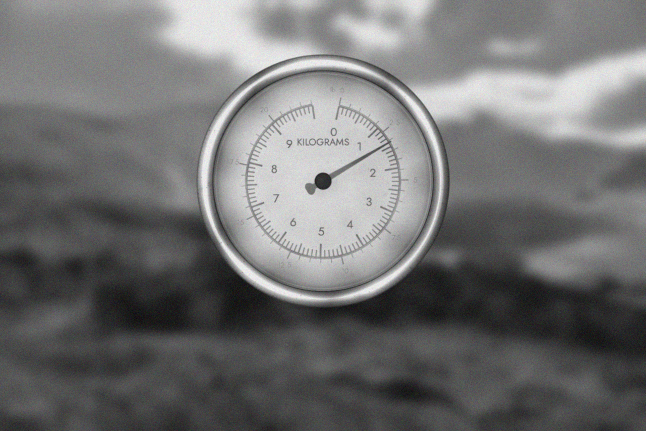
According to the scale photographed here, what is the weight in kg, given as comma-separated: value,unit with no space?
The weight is 1.4,kg
